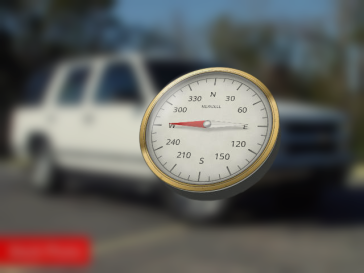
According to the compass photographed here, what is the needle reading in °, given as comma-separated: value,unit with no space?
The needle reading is 270,°
